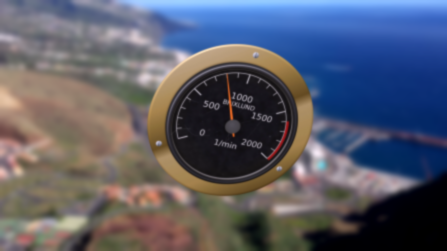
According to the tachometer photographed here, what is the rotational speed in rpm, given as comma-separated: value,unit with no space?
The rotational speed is 800,rpm
